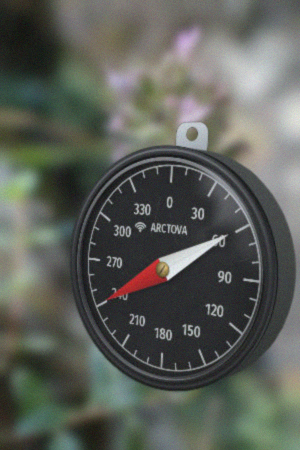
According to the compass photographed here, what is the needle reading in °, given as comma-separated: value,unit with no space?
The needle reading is 240,°
